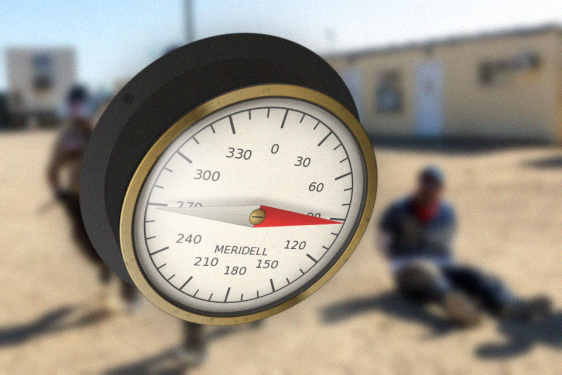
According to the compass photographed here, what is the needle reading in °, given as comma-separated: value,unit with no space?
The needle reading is 90,°
